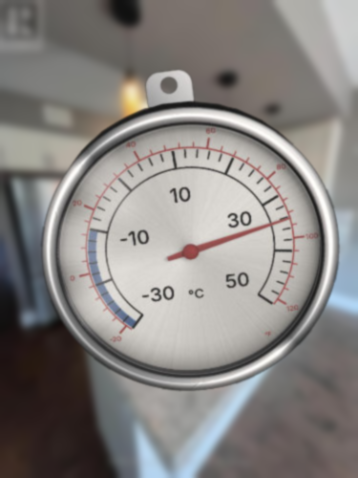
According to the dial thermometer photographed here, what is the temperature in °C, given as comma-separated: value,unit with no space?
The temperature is 34,°C
